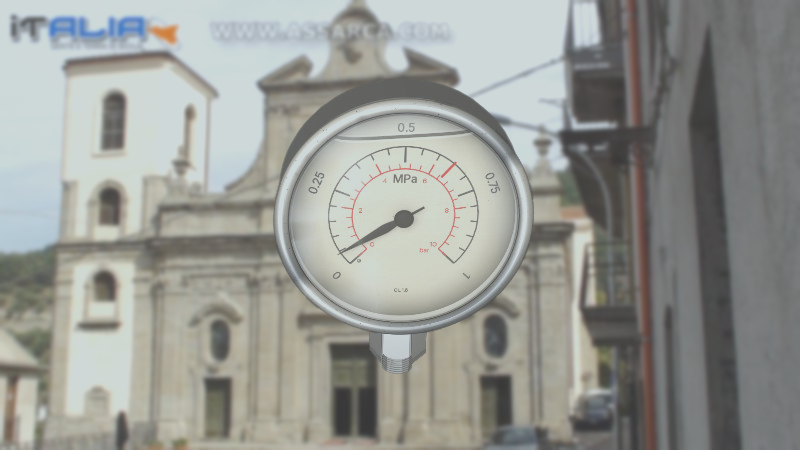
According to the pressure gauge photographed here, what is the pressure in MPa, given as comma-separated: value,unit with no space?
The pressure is 0.05,MPa
